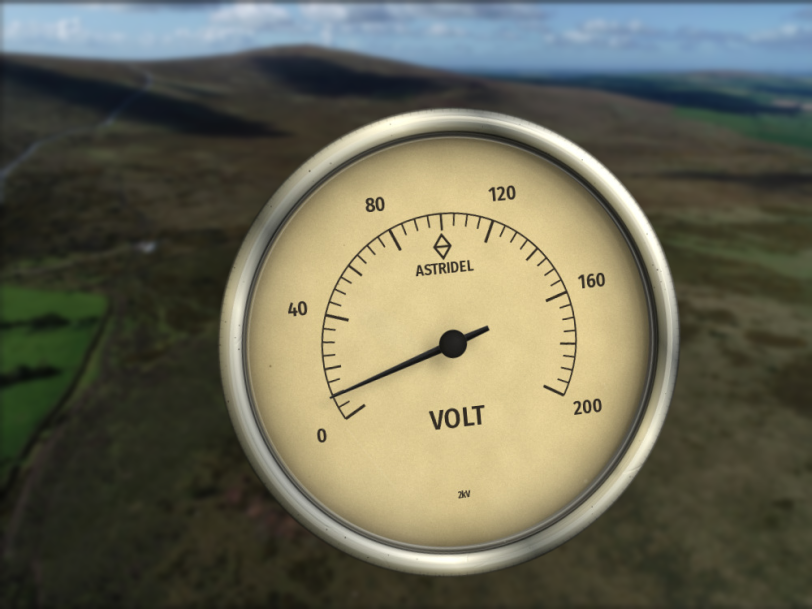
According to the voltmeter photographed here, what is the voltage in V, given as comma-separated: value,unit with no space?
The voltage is 10,V
